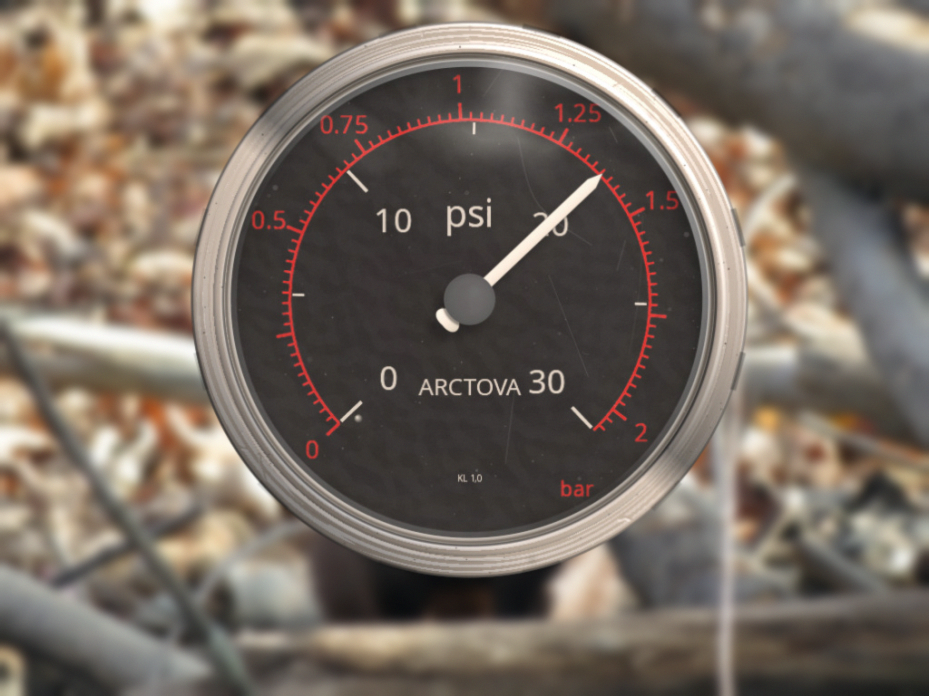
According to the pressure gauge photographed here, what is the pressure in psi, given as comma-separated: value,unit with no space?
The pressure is 20,psi
